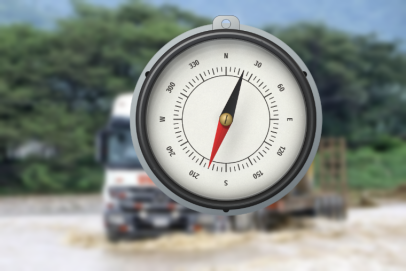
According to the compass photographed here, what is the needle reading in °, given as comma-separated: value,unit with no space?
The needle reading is 200,°
